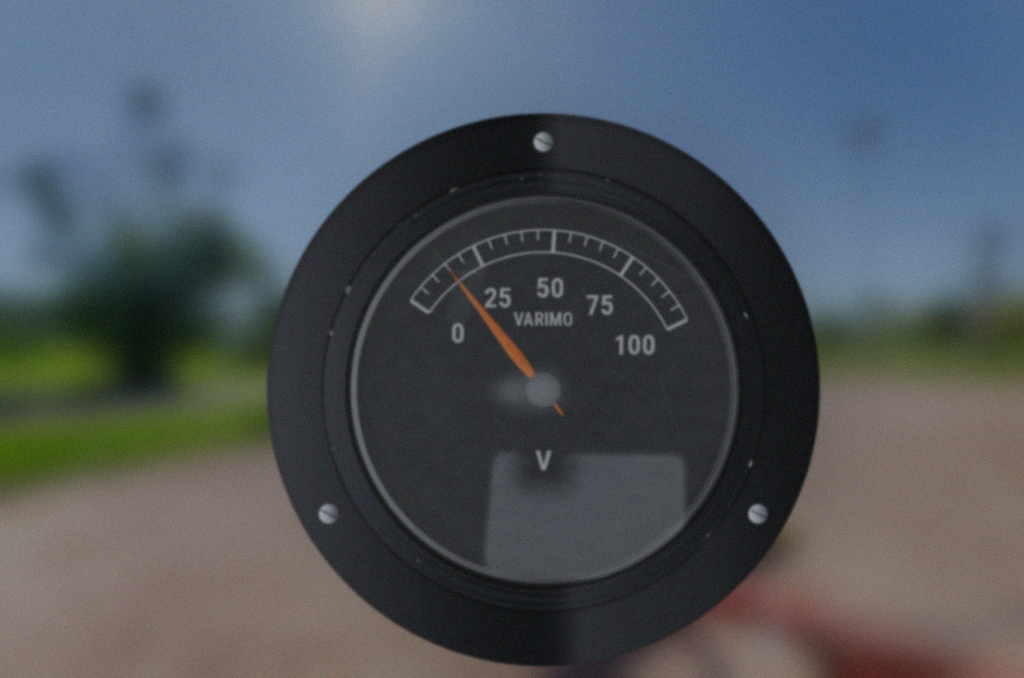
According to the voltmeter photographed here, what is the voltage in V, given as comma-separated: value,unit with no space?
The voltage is 15,V
